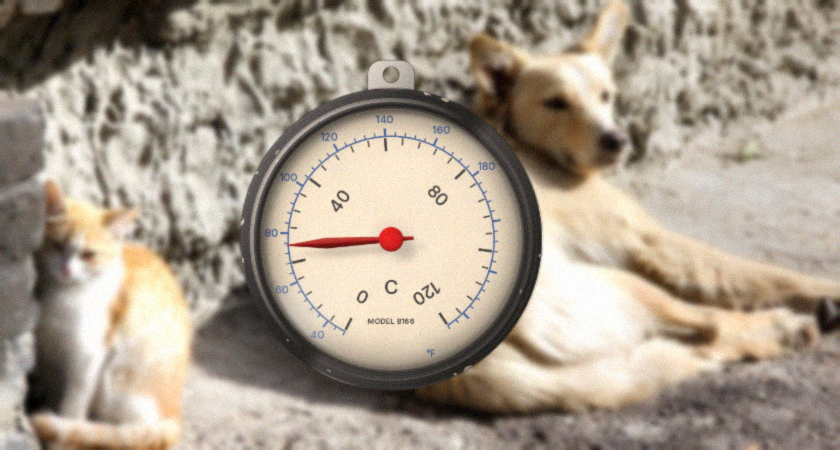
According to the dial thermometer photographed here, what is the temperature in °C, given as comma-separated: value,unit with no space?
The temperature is 24,°C
